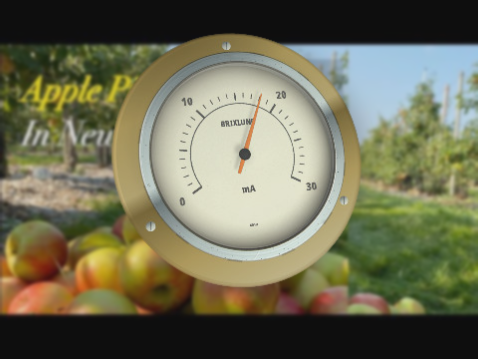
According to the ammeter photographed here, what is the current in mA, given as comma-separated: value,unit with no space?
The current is 18,mA
